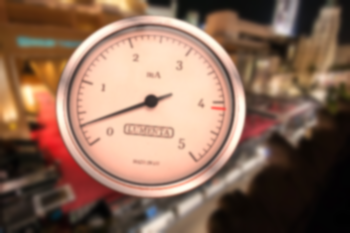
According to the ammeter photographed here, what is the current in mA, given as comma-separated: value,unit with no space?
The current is 0.3,mA
